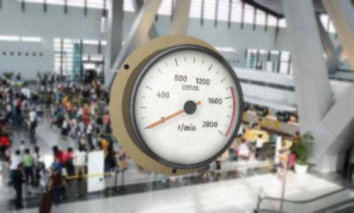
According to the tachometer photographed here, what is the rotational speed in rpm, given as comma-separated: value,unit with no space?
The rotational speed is 0,rpm
